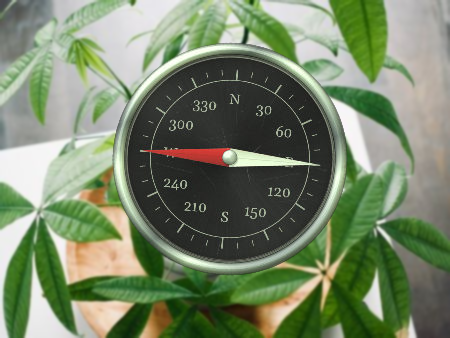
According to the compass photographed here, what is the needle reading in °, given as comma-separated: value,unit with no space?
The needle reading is 270,°
